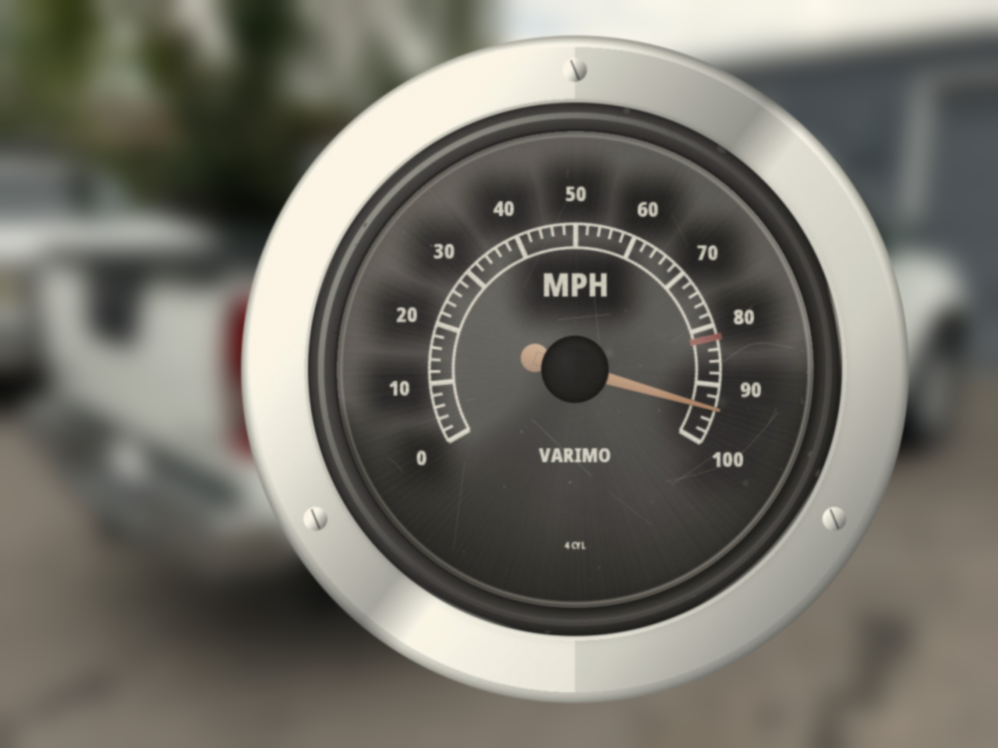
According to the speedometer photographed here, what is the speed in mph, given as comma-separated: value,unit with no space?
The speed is 94,mph
